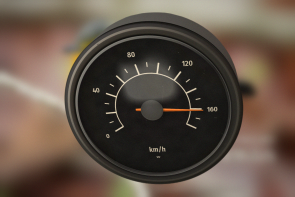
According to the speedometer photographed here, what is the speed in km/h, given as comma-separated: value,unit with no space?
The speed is 160,km/h
